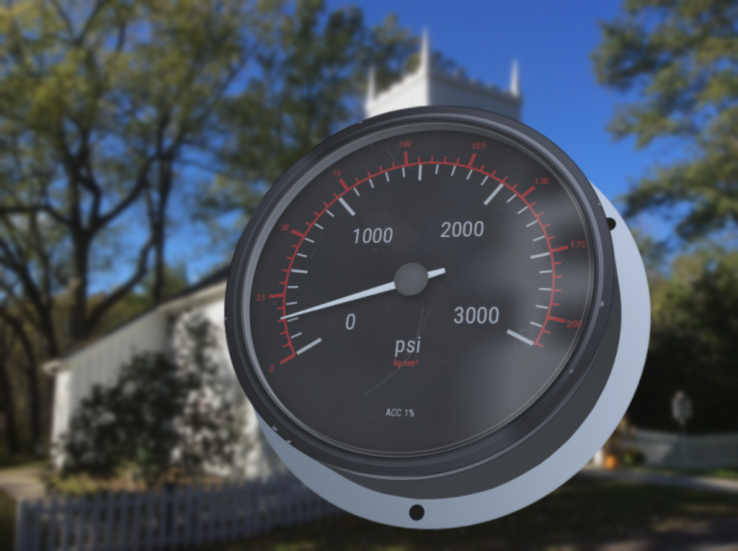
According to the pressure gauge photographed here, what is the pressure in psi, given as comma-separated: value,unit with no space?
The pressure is 200,psi
